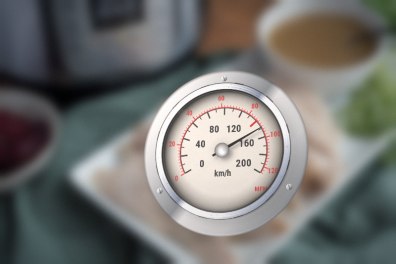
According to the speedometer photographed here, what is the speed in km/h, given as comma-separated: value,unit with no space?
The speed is 150,km/h
